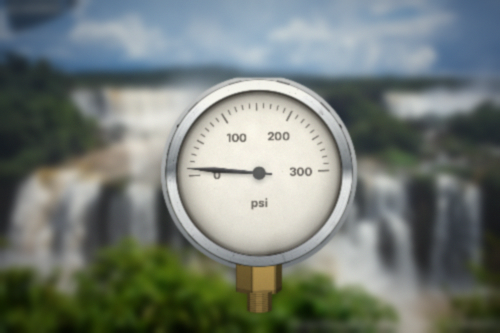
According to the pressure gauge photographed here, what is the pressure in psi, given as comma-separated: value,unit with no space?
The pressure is 10,psi
